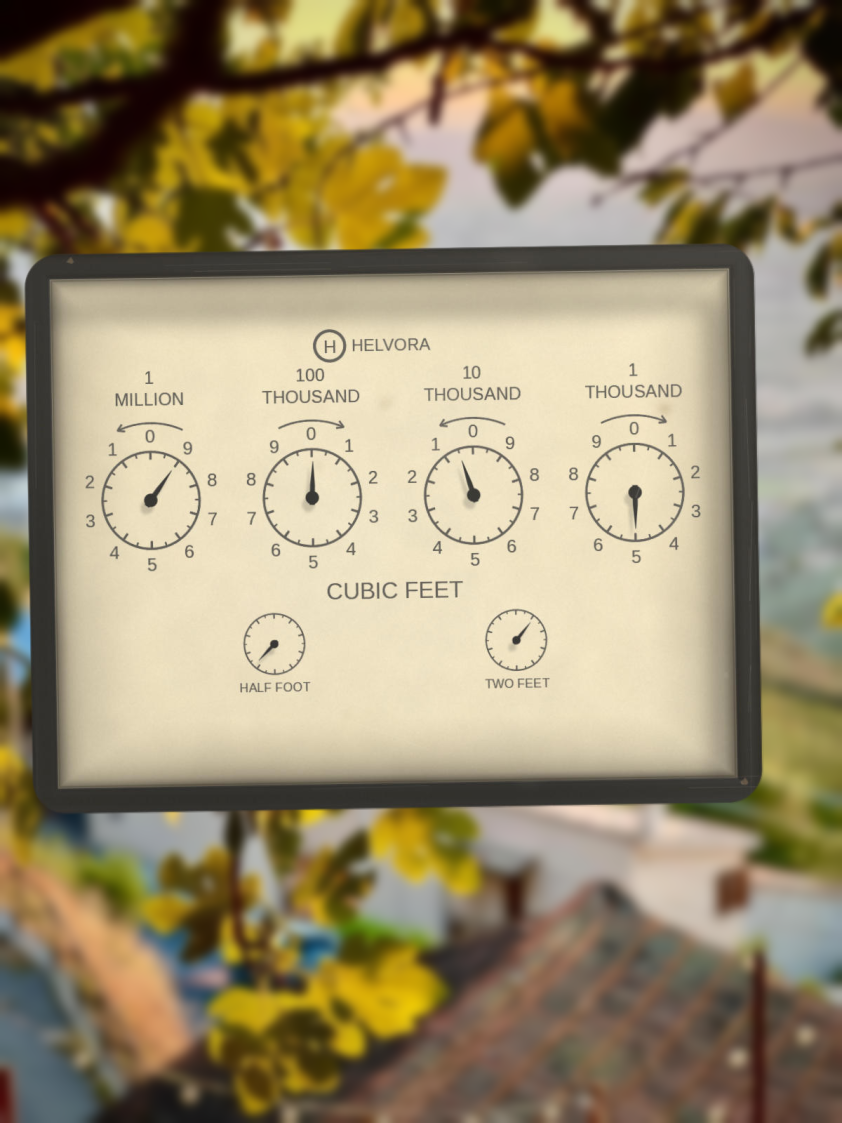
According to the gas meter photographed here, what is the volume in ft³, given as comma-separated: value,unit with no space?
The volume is 900500,ft³
